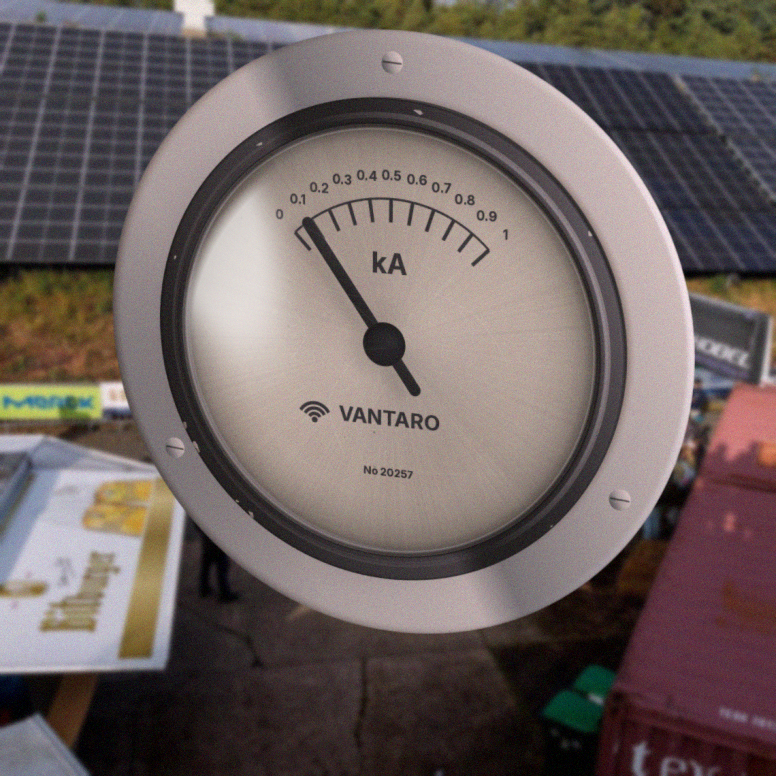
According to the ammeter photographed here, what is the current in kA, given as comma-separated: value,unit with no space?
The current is 0.1,kA
